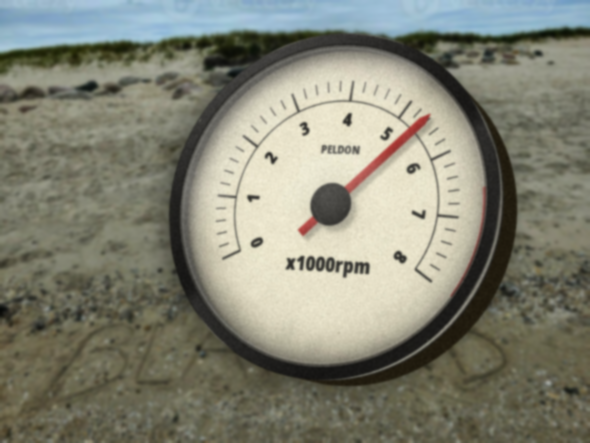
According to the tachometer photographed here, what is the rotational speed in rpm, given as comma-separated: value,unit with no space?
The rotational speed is 5400,rpm
